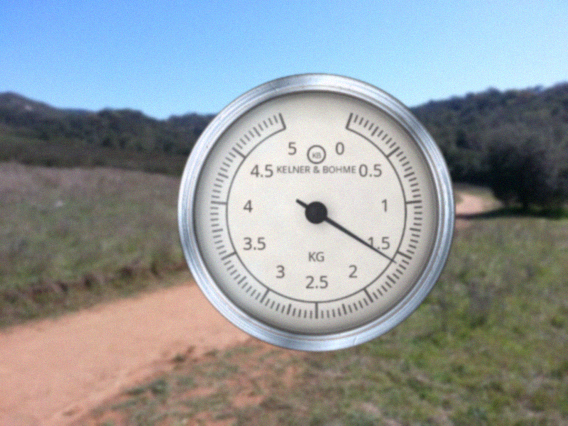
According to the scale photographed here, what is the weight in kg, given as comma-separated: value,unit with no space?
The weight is 1.6,kg
